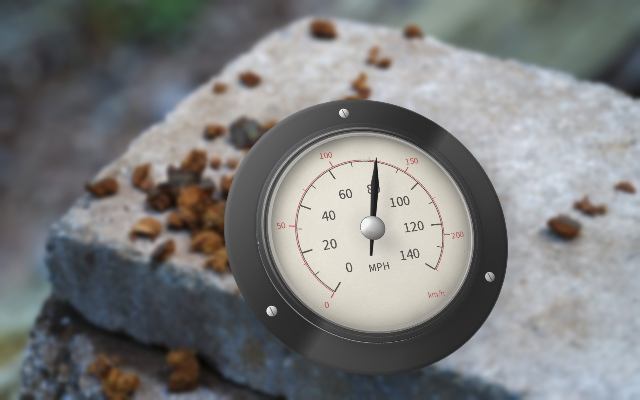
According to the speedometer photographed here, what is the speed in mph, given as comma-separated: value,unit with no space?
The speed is 80,mph
